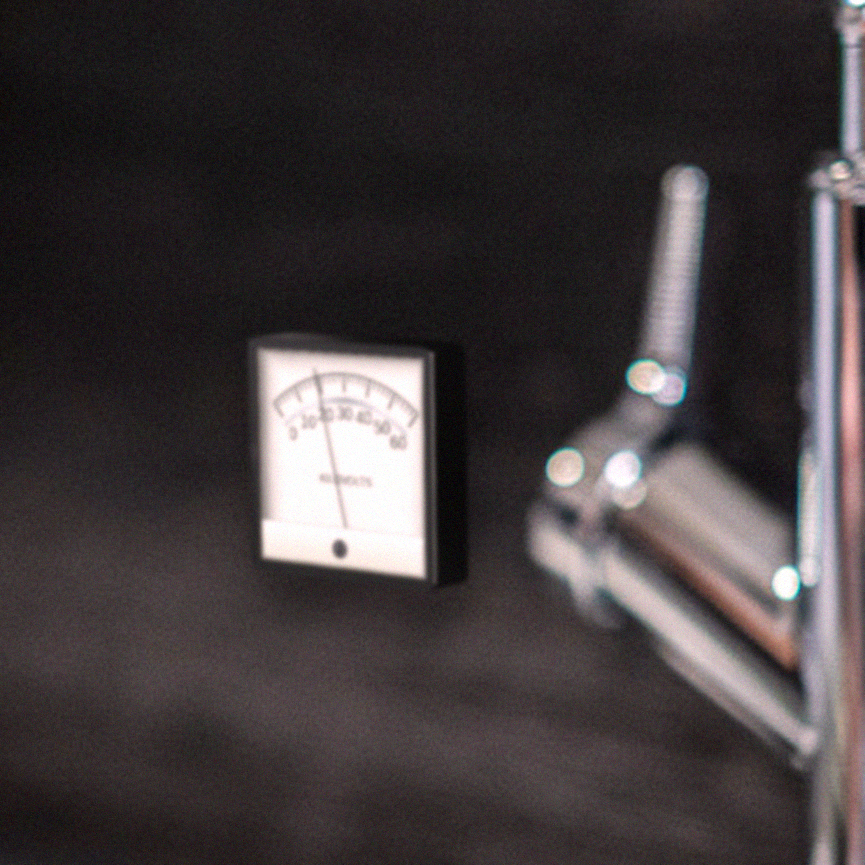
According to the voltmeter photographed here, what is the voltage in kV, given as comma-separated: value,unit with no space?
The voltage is 20,kV
